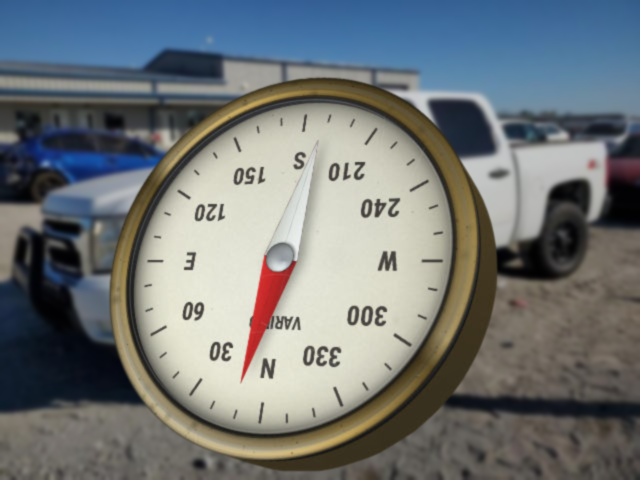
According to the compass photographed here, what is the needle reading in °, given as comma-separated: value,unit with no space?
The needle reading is 10,°
